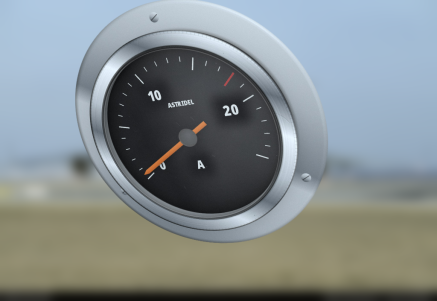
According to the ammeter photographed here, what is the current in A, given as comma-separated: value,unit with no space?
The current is 0.5,A
